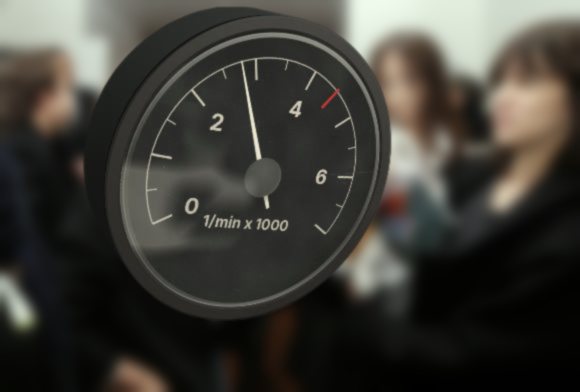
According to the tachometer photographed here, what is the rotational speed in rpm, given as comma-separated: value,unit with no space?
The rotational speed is 2750,rpm
